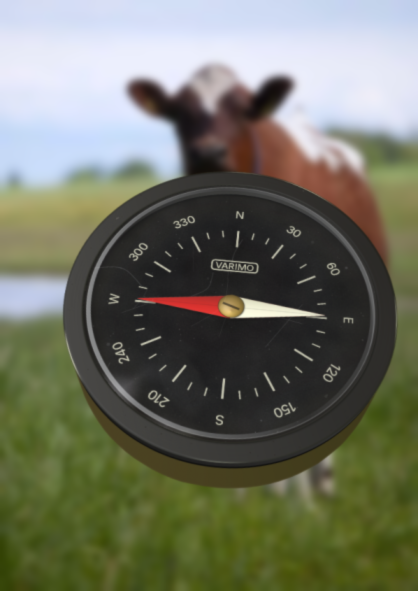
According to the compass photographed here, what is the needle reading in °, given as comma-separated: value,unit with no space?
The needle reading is 270,°
